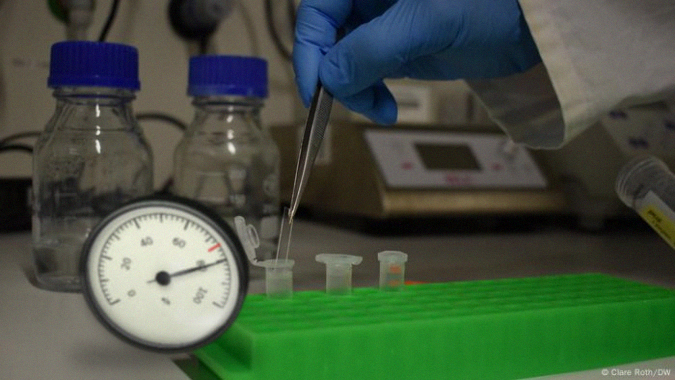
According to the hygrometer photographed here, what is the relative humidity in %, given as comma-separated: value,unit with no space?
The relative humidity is 80,%
